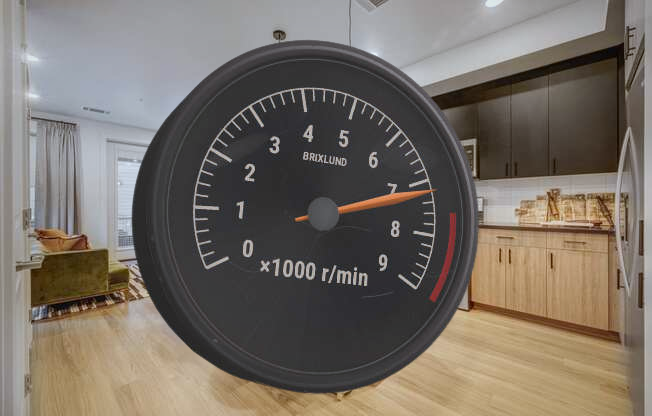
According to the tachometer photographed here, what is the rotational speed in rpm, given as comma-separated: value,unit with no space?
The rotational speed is 7200,rpm
